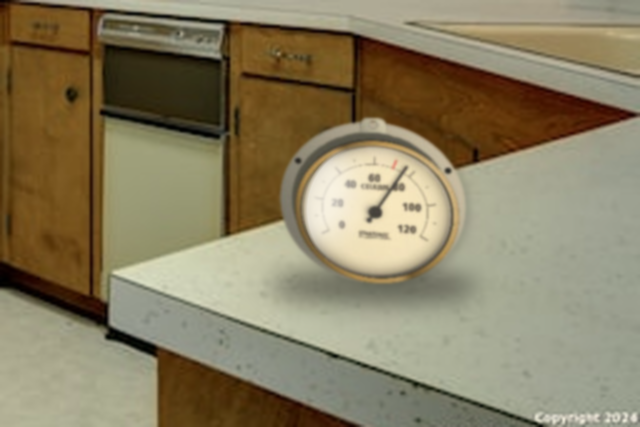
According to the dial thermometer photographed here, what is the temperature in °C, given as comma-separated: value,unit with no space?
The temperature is 75,°C
